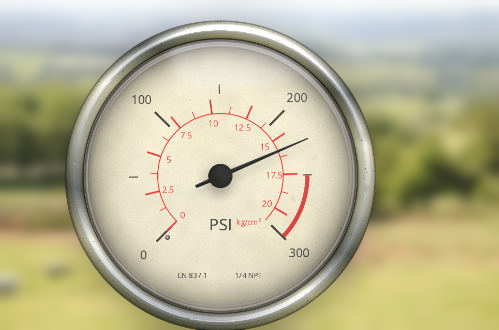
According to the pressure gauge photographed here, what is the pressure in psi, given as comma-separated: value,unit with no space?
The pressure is 225,psi
